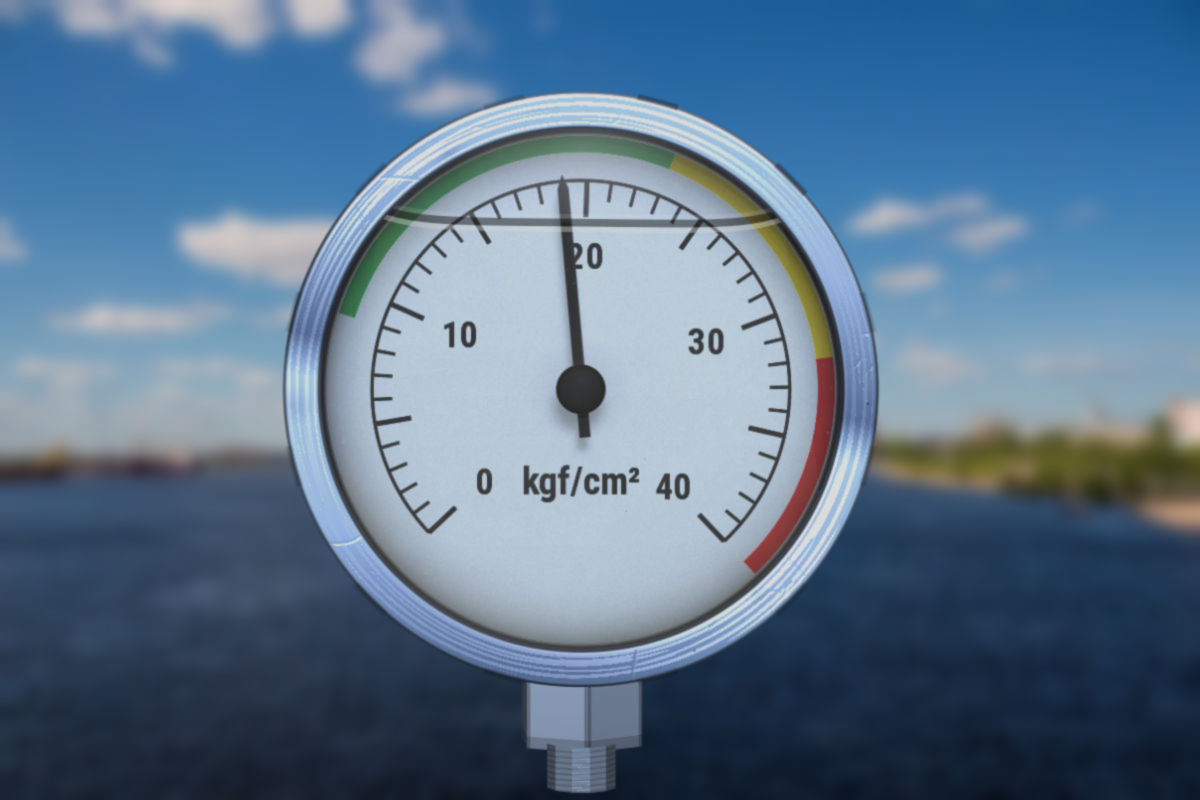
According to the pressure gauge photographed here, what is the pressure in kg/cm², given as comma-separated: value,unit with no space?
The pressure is 19,kg/cm²
